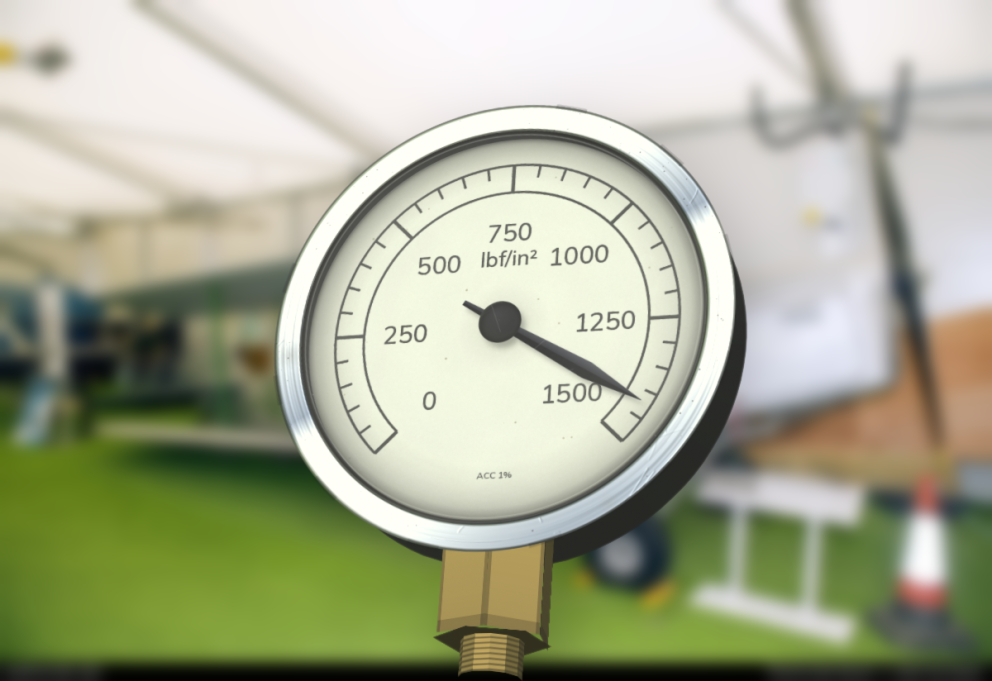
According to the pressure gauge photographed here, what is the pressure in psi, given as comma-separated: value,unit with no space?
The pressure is 1425,psi
